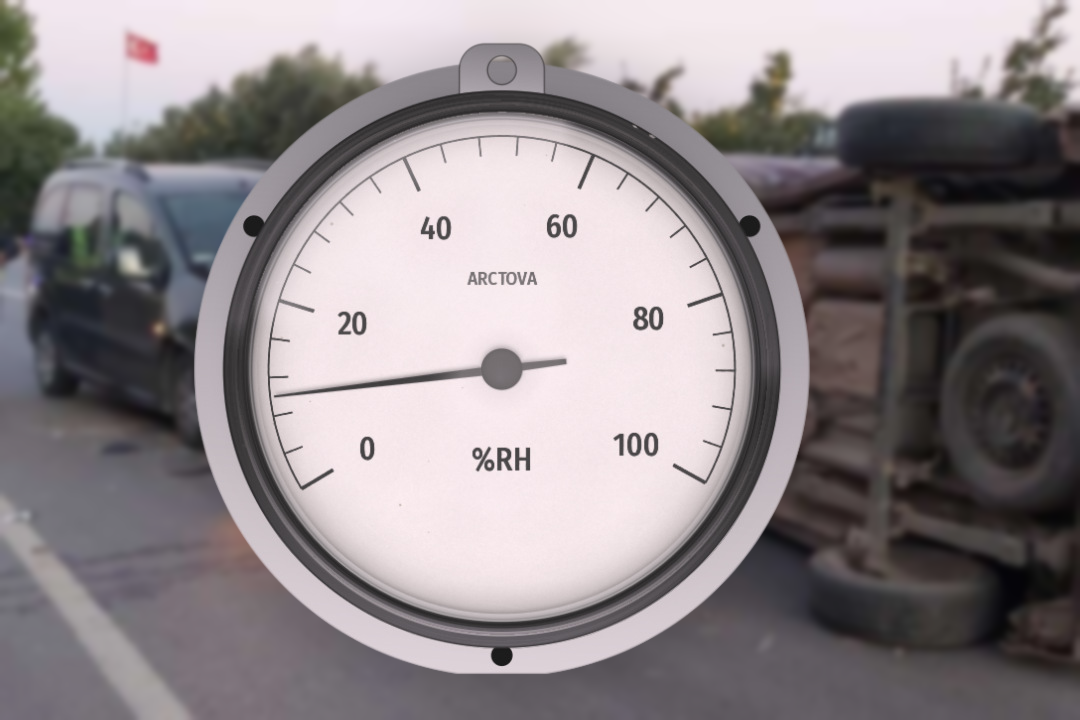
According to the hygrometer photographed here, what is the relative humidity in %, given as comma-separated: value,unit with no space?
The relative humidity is 10,%
